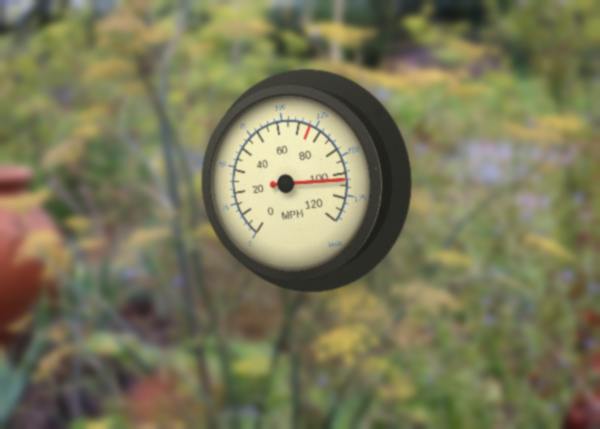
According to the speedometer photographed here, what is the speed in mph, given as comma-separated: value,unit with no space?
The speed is 102.5,mph
